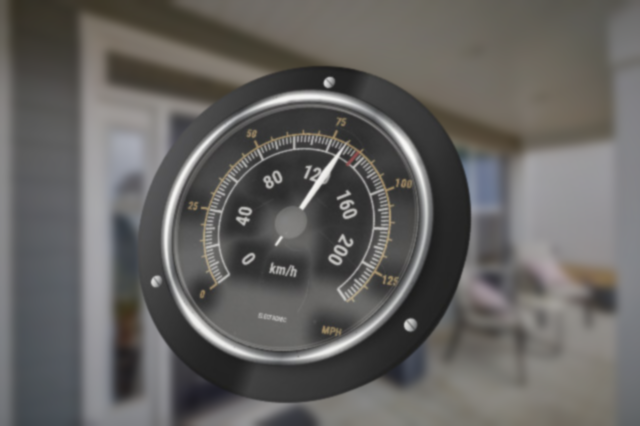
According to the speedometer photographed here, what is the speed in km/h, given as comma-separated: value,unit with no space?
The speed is 130,km/h
